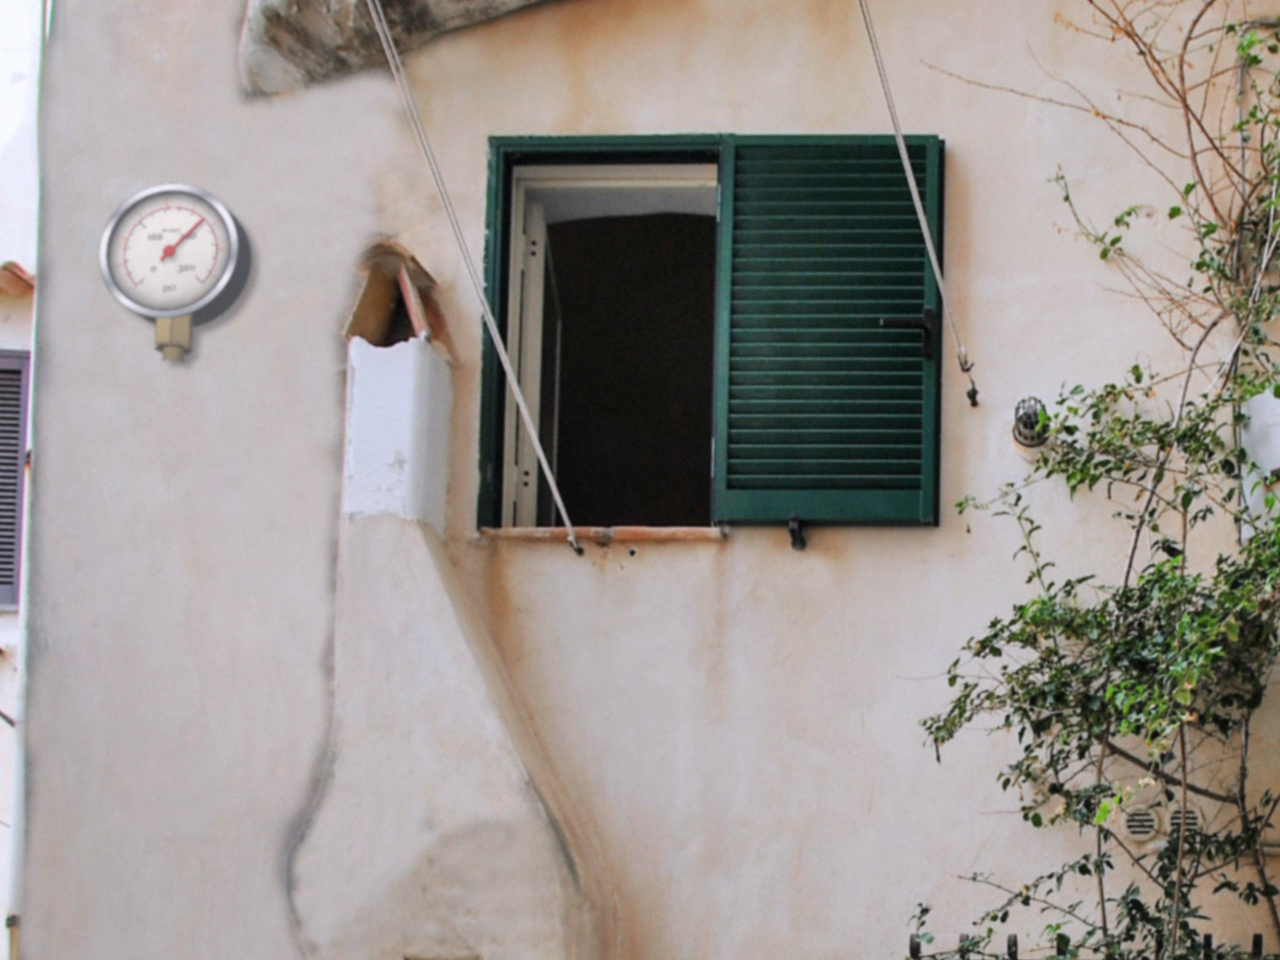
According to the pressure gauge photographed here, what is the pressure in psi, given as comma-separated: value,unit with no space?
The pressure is 200,psi
